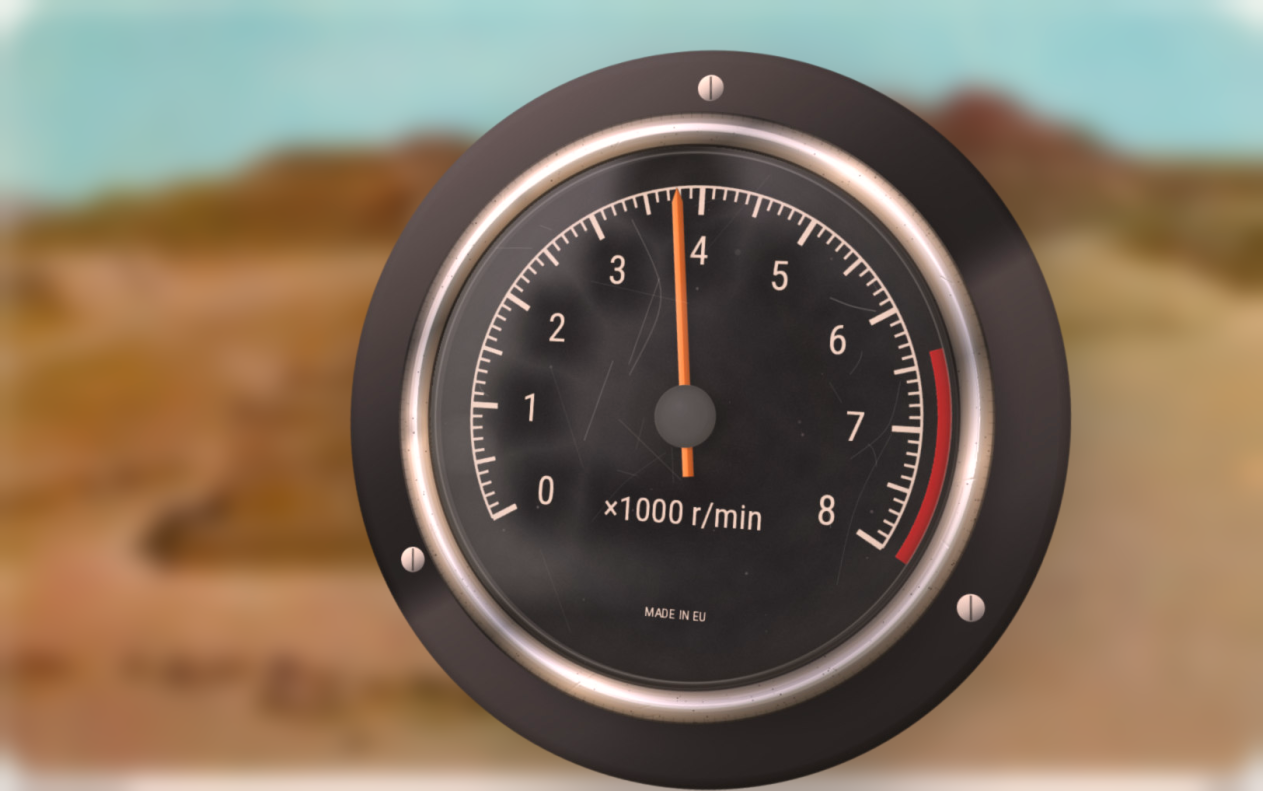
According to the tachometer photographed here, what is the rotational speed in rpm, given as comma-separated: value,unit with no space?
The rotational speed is 3800,rpm
